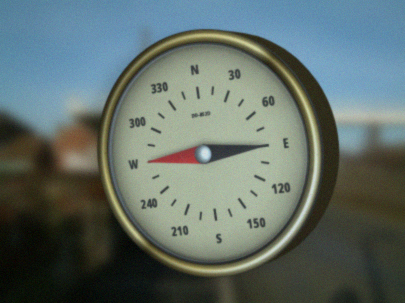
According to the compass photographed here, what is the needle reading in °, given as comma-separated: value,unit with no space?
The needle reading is 270,°
